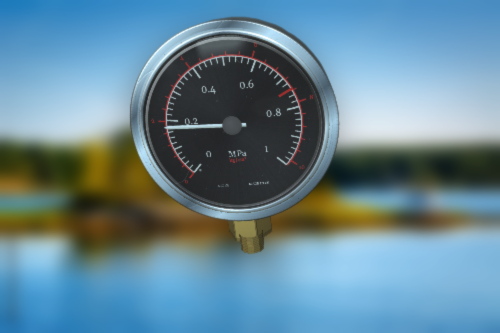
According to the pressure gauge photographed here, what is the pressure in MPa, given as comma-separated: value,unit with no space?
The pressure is 0.18,MPa
